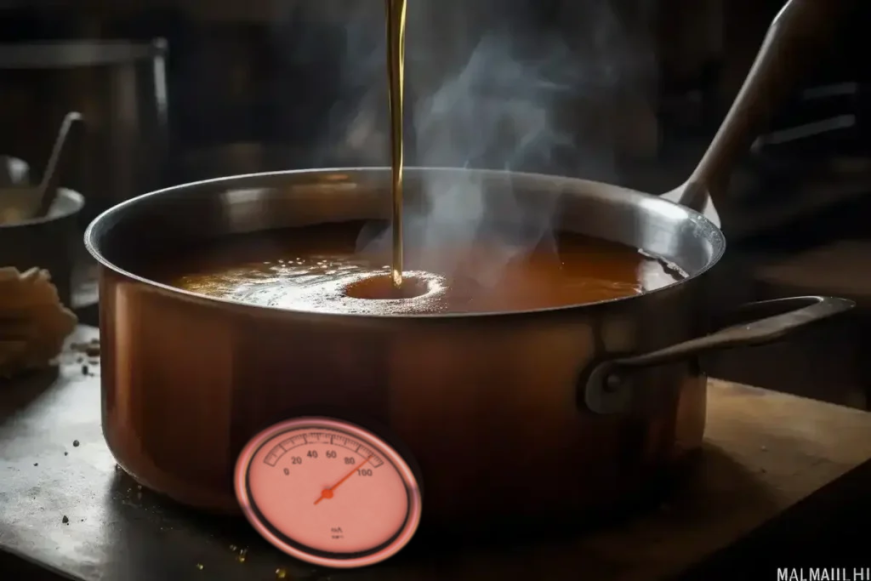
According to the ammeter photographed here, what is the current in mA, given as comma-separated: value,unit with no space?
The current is 90,mA
